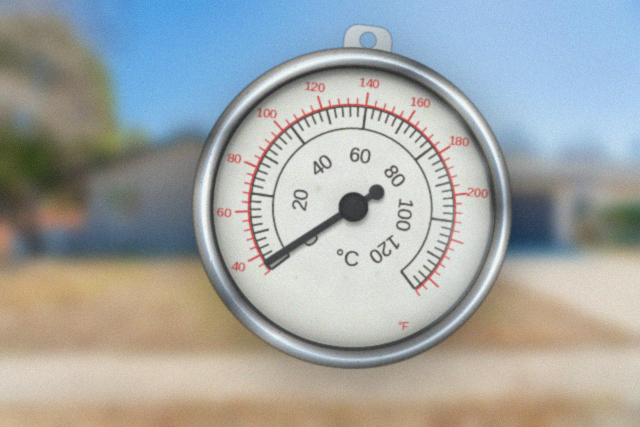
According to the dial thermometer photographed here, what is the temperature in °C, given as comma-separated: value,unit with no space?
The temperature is 2,°C
